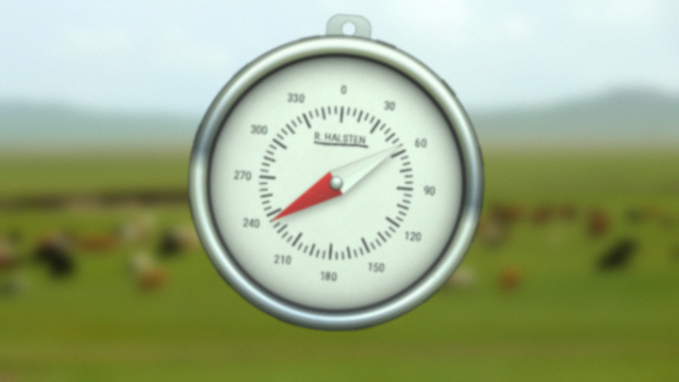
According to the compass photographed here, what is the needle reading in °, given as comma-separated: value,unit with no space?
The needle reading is 235,°
